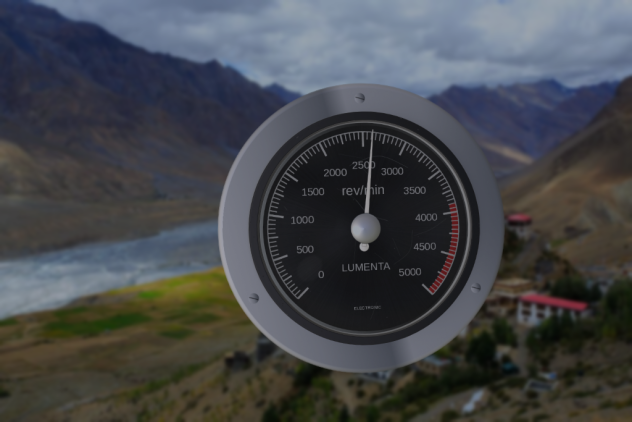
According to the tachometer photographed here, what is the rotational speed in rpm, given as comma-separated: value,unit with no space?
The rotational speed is 2600,rpm
